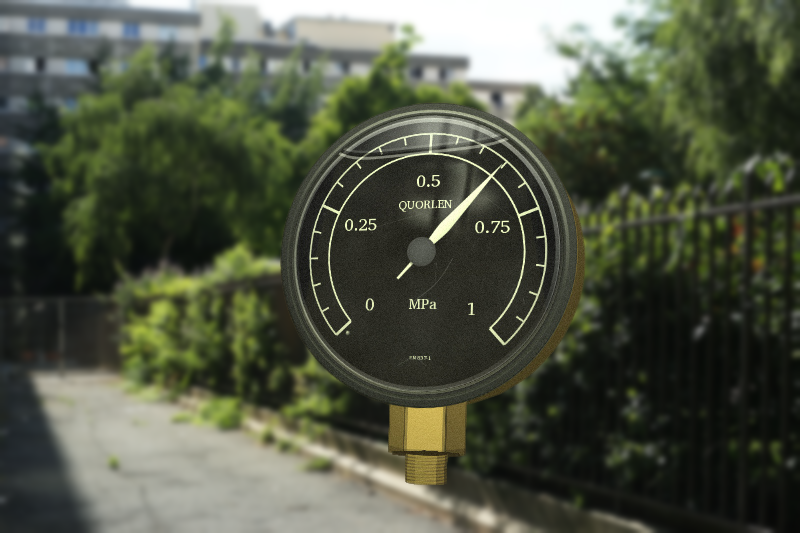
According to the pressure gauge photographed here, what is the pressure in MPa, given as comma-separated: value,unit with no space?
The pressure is 0.65,MPa
